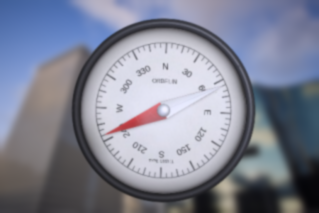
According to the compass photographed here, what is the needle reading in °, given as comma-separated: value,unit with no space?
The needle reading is 245,°
